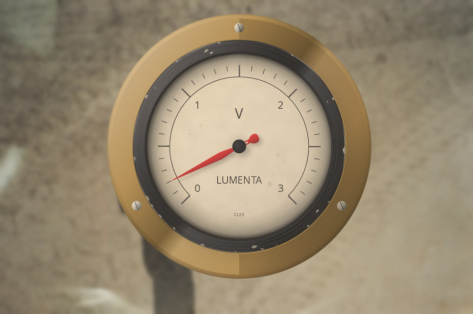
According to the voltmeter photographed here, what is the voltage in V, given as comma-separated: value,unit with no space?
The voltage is 0.2,V
